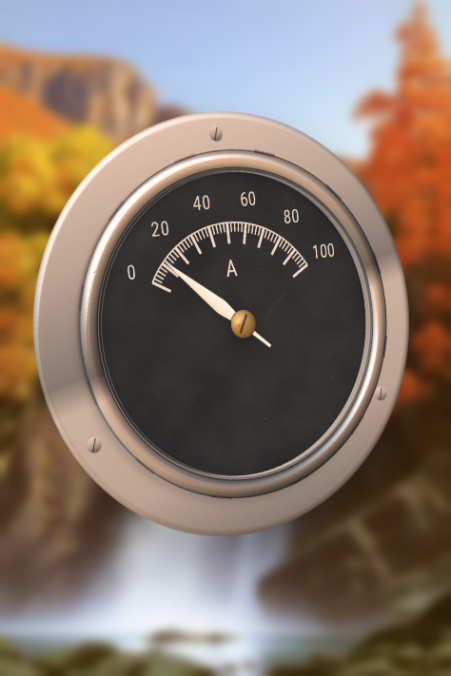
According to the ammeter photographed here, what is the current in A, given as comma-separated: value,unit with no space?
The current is 10,A
